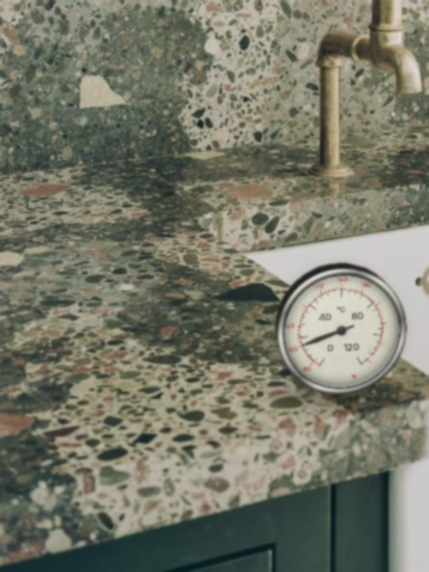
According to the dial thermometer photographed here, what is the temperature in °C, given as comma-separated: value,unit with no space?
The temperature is 16,°C
